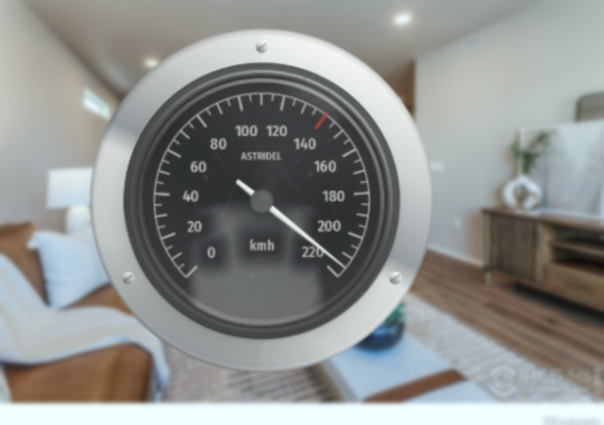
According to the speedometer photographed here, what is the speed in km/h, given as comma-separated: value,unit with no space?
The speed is 215,km/h
